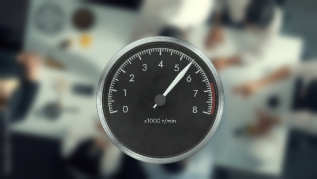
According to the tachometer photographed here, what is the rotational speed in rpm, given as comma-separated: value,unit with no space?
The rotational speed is 5500,rpm
